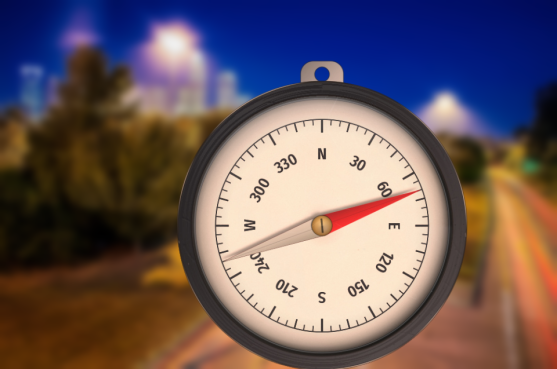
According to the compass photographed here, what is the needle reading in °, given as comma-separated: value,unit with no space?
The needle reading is 70,°
